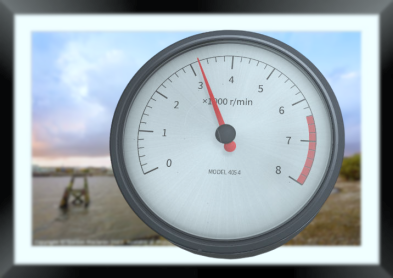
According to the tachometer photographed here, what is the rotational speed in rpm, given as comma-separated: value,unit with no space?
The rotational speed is 3200,rpm
